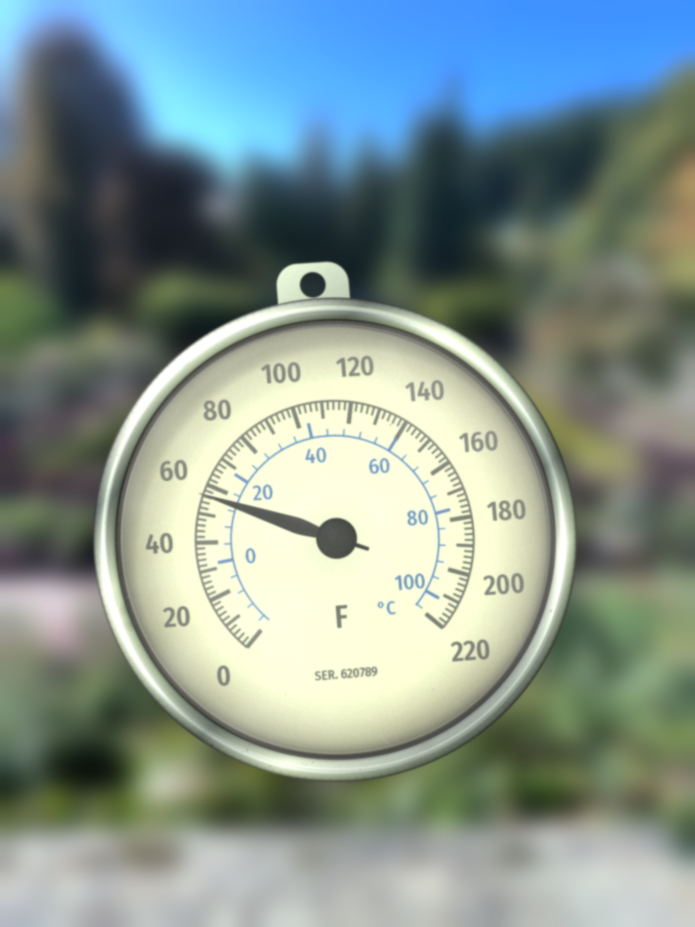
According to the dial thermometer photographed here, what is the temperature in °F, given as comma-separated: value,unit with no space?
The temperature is 56,°F
